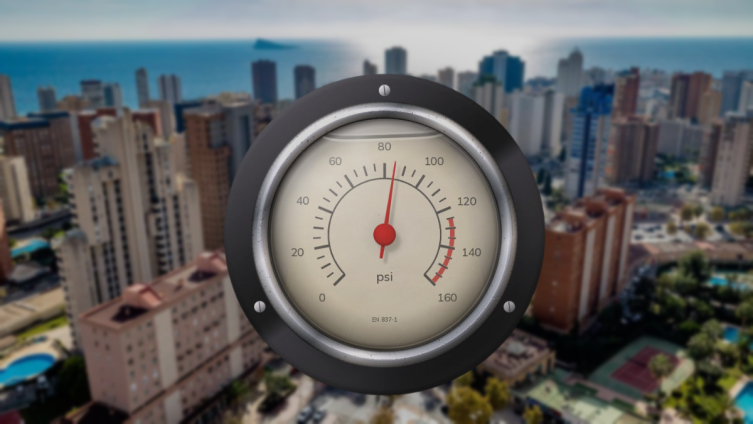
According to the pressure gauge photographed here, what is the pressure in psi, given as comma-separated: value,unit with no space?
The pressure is 85,psi
